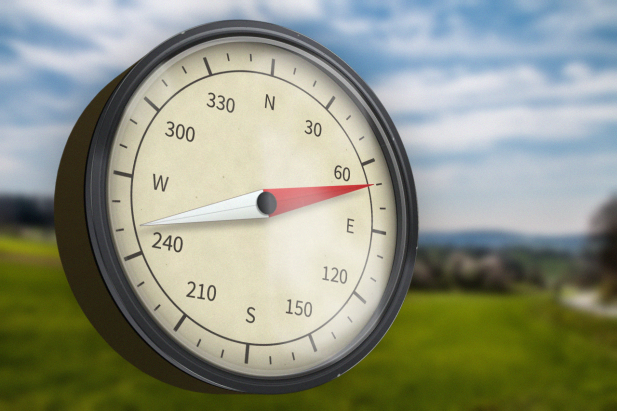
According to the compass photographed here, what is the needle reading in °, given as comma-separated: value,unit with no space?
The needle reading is 70,°
